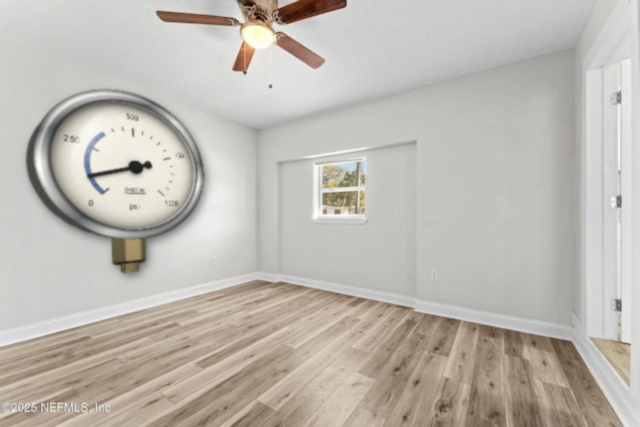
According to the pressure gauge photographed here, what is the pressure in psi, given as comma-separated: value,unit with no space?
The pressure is 100,psi
